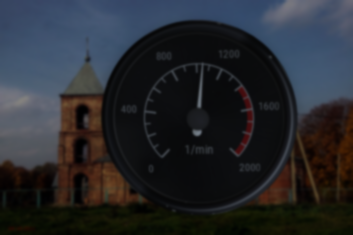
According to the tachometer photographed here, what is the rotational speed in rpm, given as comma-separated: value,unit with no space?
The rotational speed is 1050,rpm
